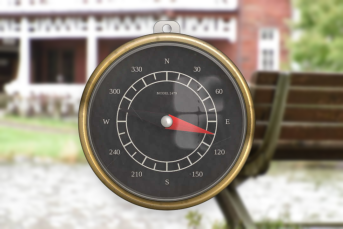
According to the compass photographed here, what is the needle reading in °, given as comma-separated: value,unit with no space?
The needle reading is 105,°
